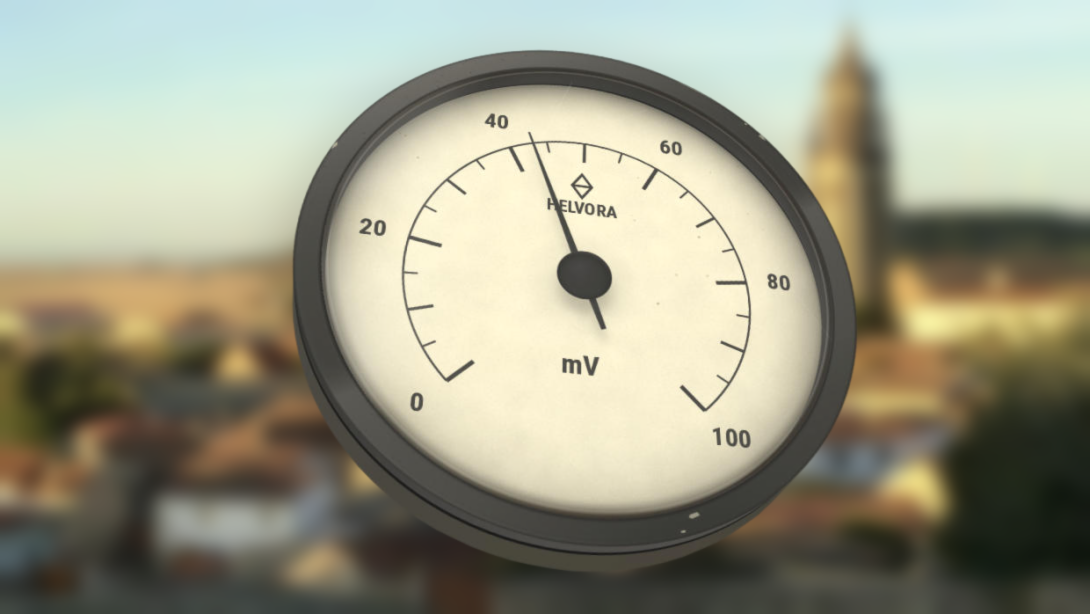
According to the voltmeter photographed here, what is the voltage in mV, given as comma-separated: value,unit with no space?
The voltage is 42.5,mV
